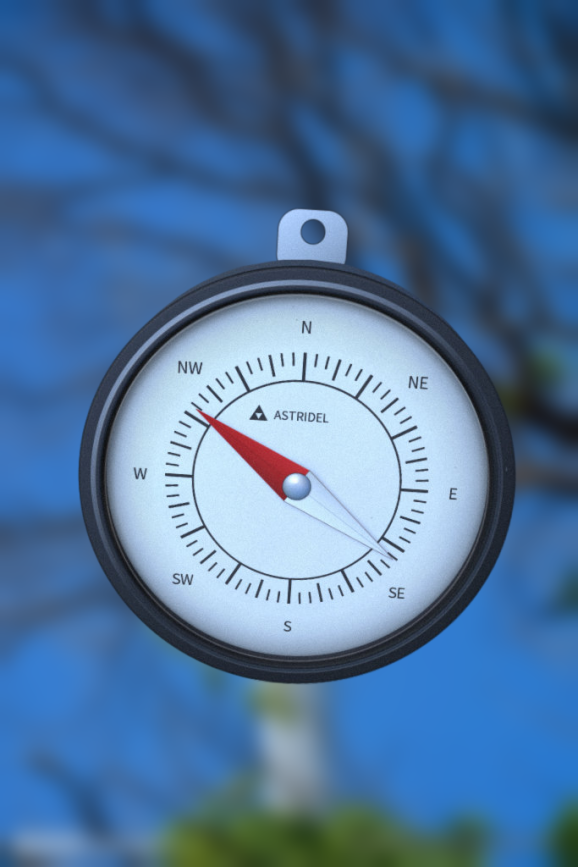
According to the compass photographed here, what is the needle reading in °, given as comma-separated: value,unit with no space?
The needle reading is 305,°
